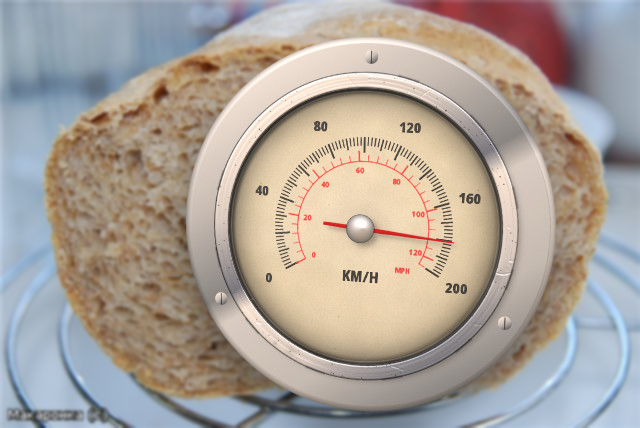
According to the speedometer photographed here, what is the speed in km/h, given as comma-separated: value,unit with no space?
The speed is 180,km/h
